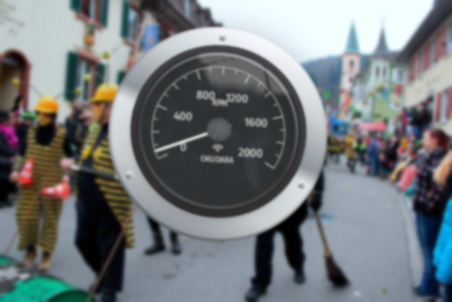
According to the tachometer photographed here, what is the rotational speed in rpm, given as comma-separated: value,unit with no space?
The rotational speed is 50,rpm
